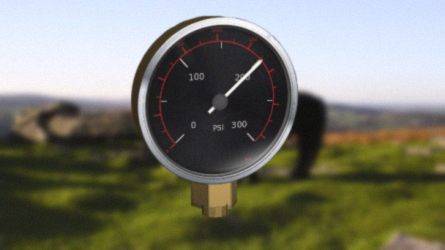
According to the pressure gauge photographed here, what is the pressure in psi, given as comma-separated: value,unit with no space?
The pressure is 200,psi
